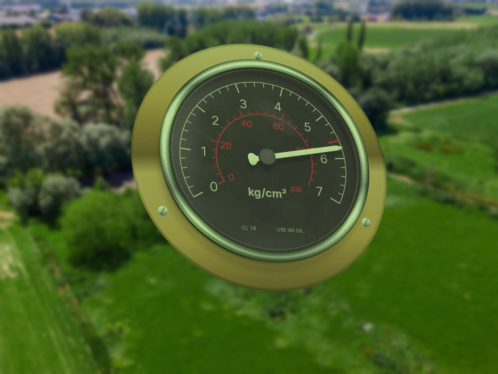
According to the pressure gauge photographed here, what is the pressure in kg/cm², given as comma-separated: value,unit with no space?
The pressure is 5.8,kg/cm²
